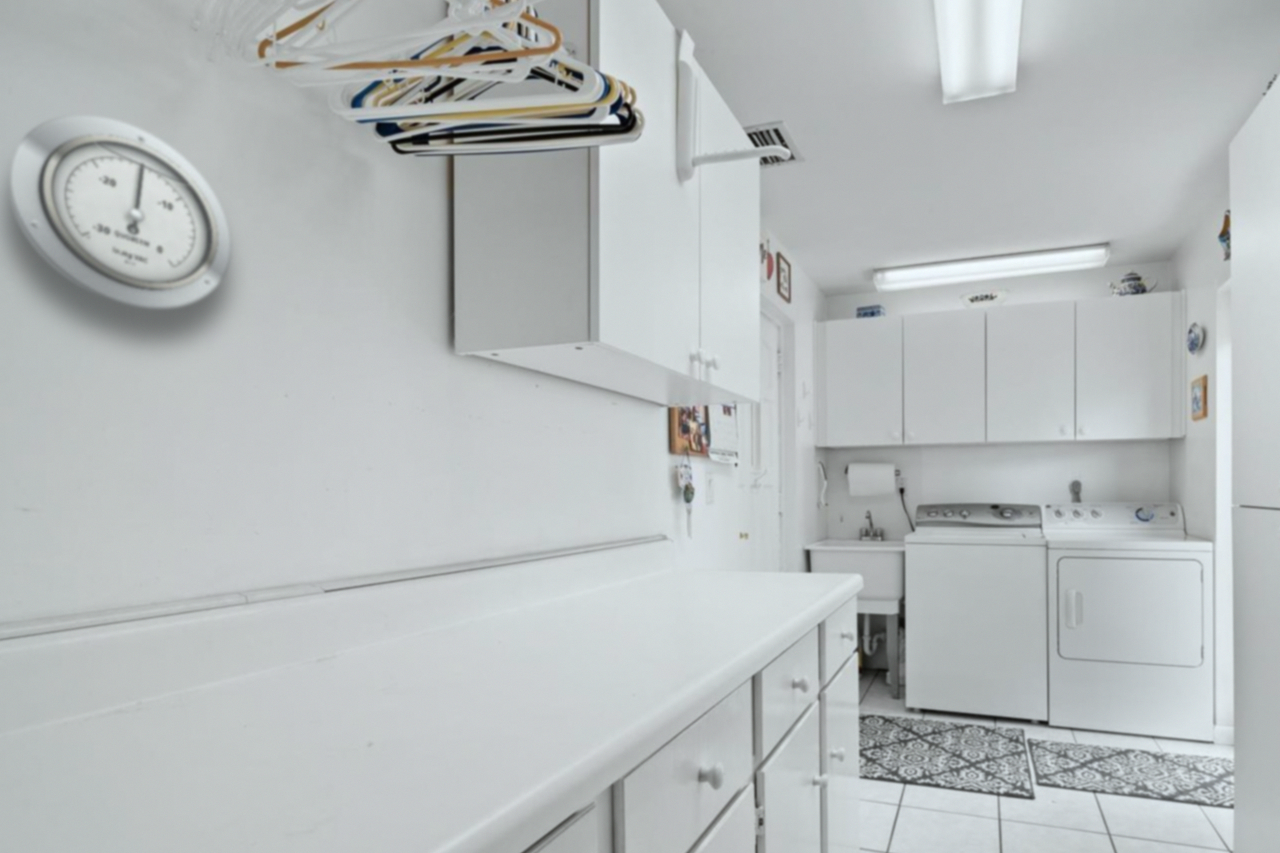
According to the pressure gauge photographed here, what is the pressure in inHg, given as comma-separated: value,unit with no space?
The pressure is -15,inHg
